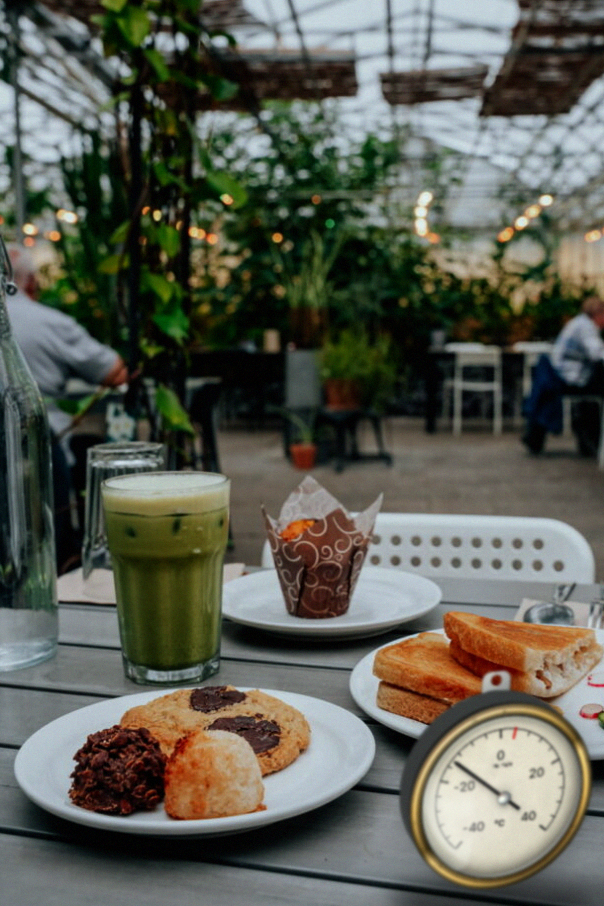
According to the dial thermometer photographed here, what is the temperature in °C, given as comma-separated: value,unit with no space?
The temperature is -14,°C
